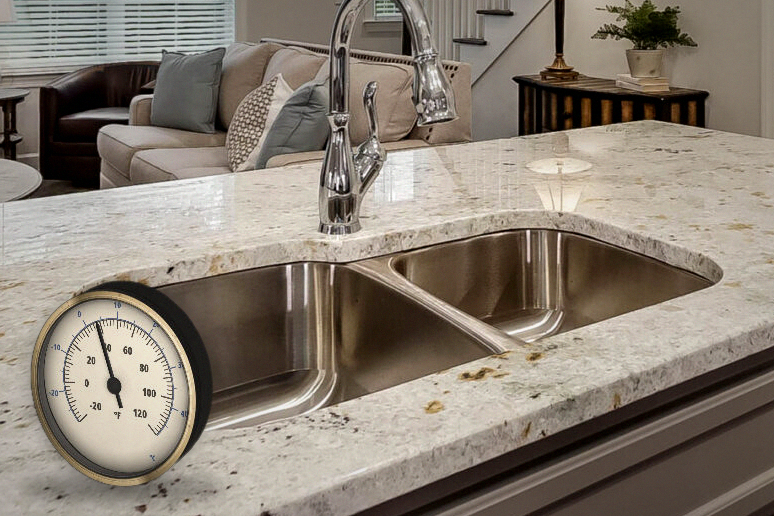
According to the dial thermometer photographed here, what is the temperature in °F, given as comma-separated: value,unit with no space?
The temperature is 40,°F
